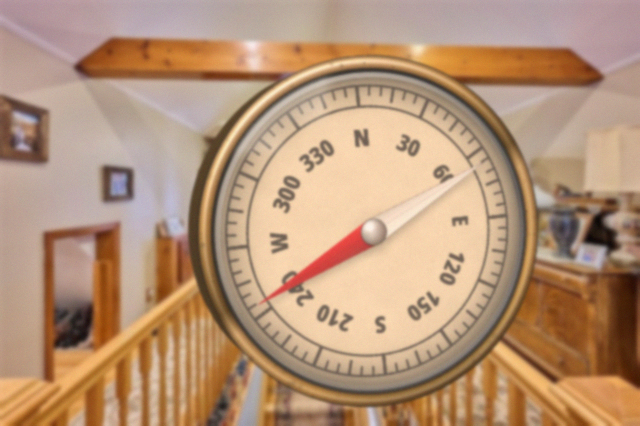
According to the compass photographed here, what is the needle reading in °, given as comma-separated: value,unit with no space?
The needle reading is 245,°
